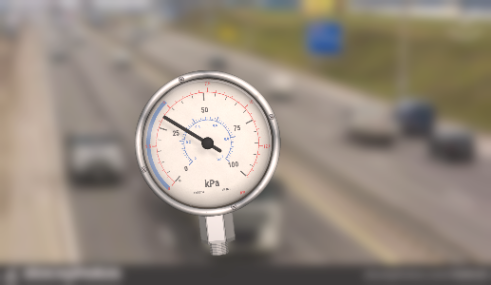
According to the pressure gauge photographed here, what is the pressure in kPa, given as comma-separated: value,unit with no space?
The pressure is 30,kPa
